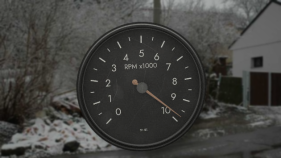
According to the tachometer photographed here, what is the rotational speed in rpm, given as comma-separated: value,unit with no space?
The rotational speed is 9750,rpm
